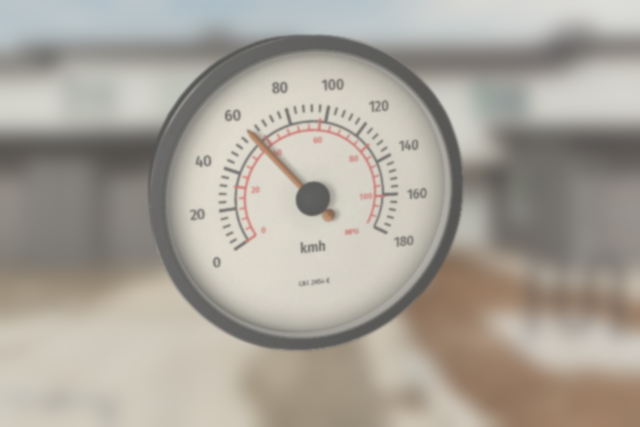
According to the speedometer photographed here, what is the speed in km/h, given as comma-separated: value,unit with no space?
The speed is 60,km/h
